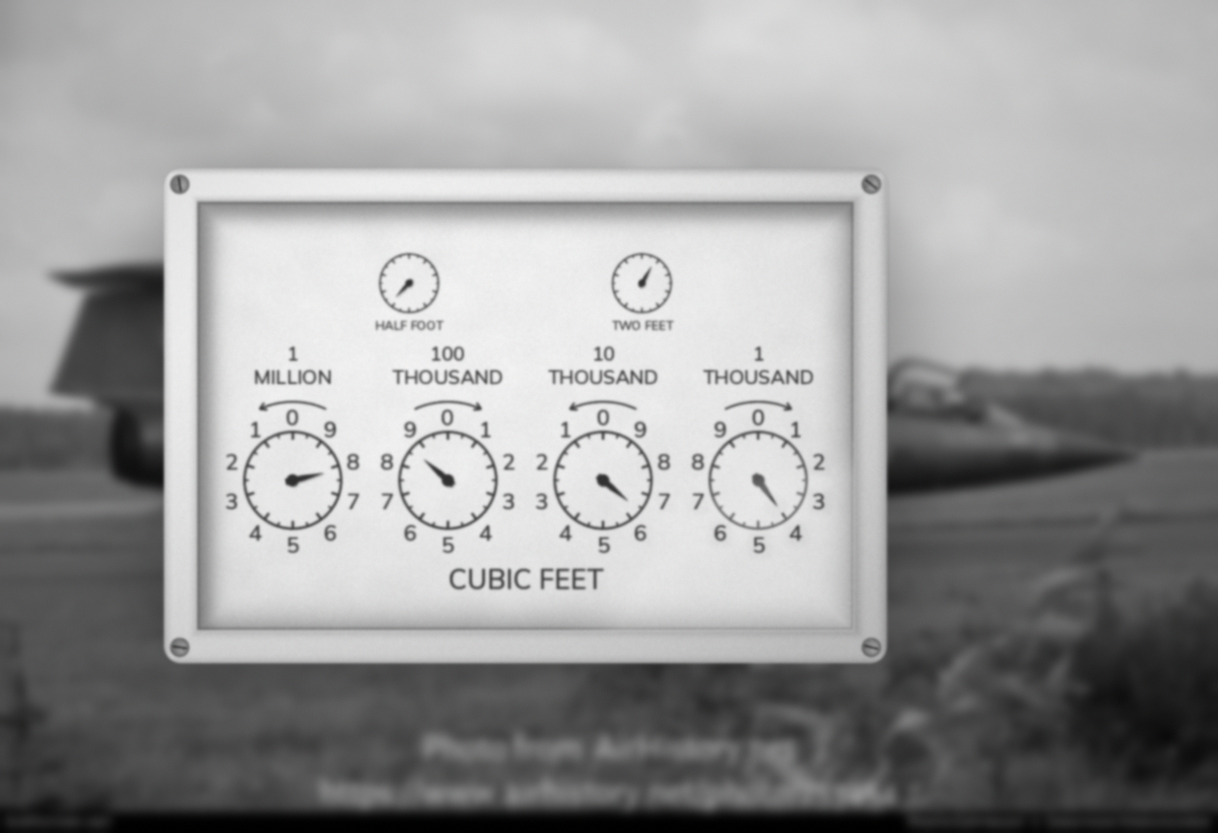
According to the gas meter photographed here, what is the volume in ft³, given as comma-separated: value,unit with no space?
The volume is 786400,ft³
